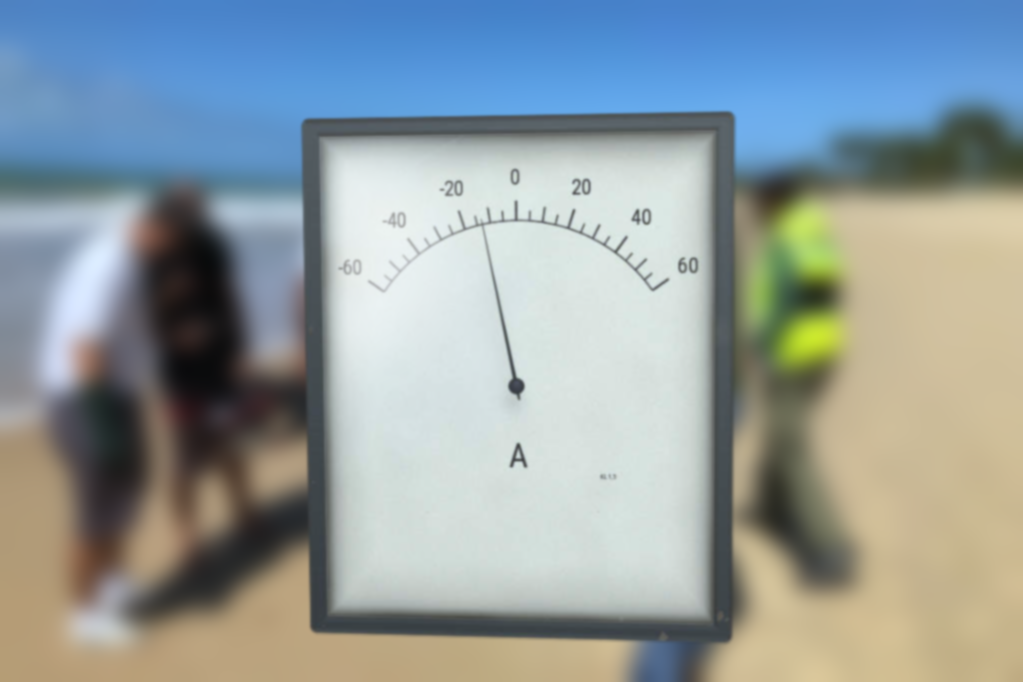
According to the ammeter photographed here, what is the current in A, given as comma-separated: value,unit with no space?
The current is -12.5,A
